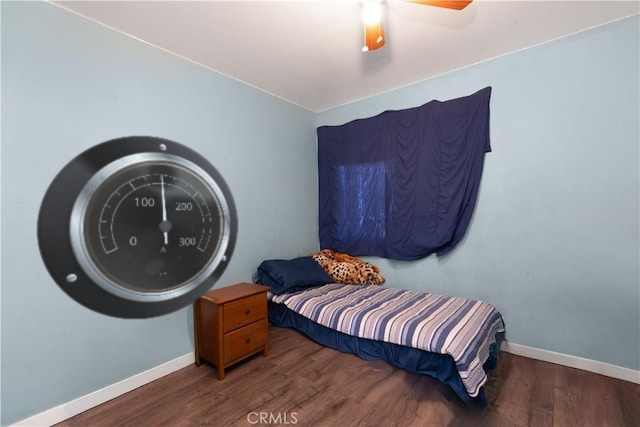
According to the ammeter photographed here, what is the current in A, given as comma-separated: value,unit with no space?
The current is 140,A
